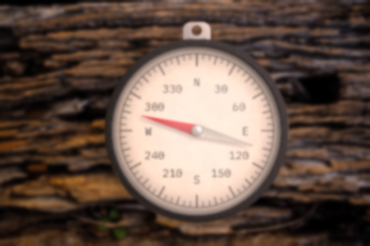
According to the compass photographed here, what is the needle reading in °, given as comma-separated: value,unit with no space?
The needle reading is 285,°
